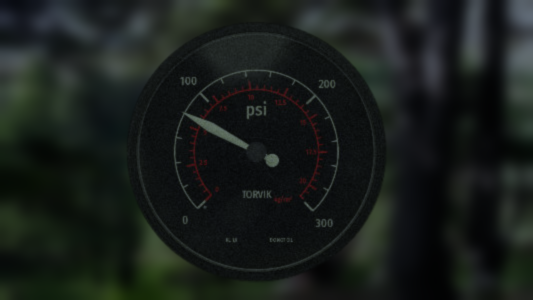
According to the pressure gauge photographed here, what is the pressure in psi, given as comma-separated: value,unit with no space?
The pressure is 80,psi
